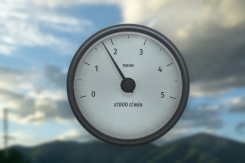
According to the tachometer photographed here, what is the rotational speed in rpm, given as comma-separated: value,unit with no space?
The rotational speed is 1750,rpm
